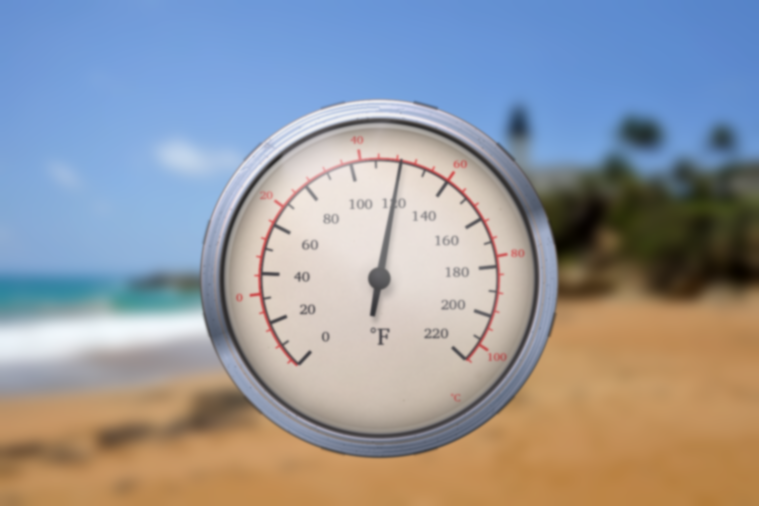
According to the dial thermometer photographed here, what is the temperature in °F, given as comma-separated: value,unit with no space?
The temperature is 120,°F
